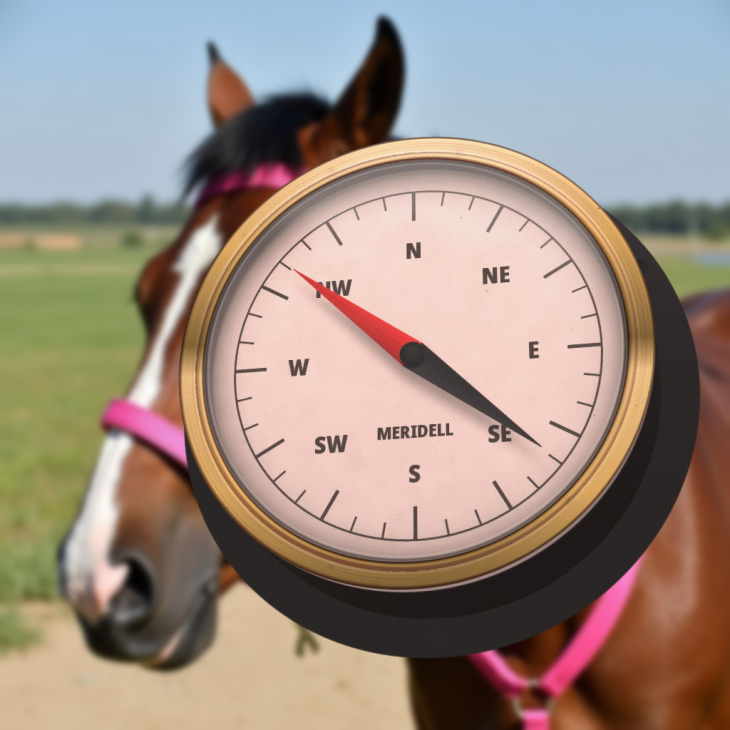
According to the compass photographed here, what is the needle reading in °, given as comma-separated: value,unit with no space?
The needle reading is 310,°
